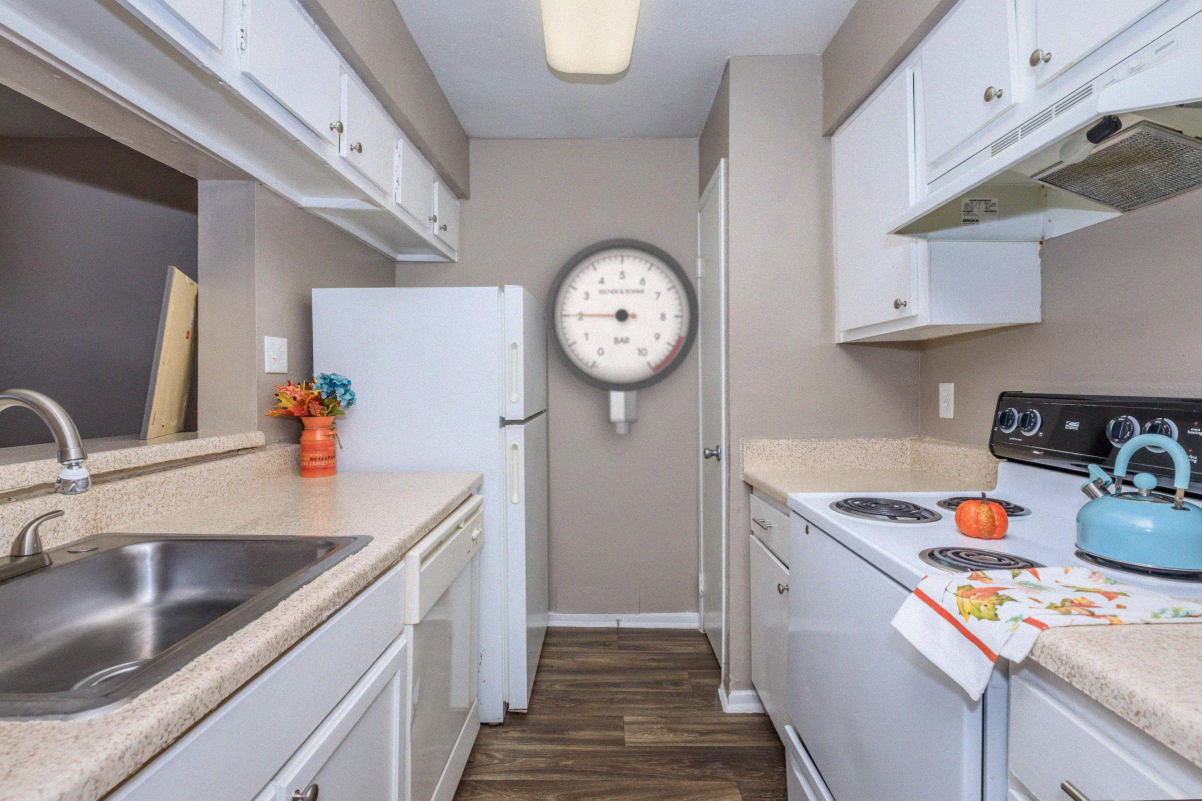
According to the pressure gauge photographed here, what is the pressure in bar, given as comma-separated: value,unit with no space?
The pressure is 2,bar
